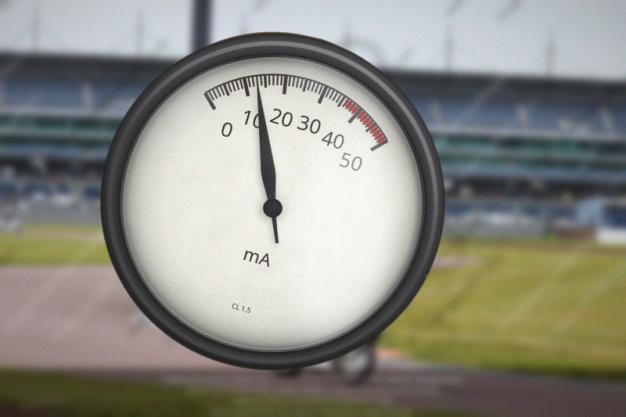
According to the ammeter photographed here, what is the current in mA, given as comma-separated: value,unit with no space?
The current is 13,mA
